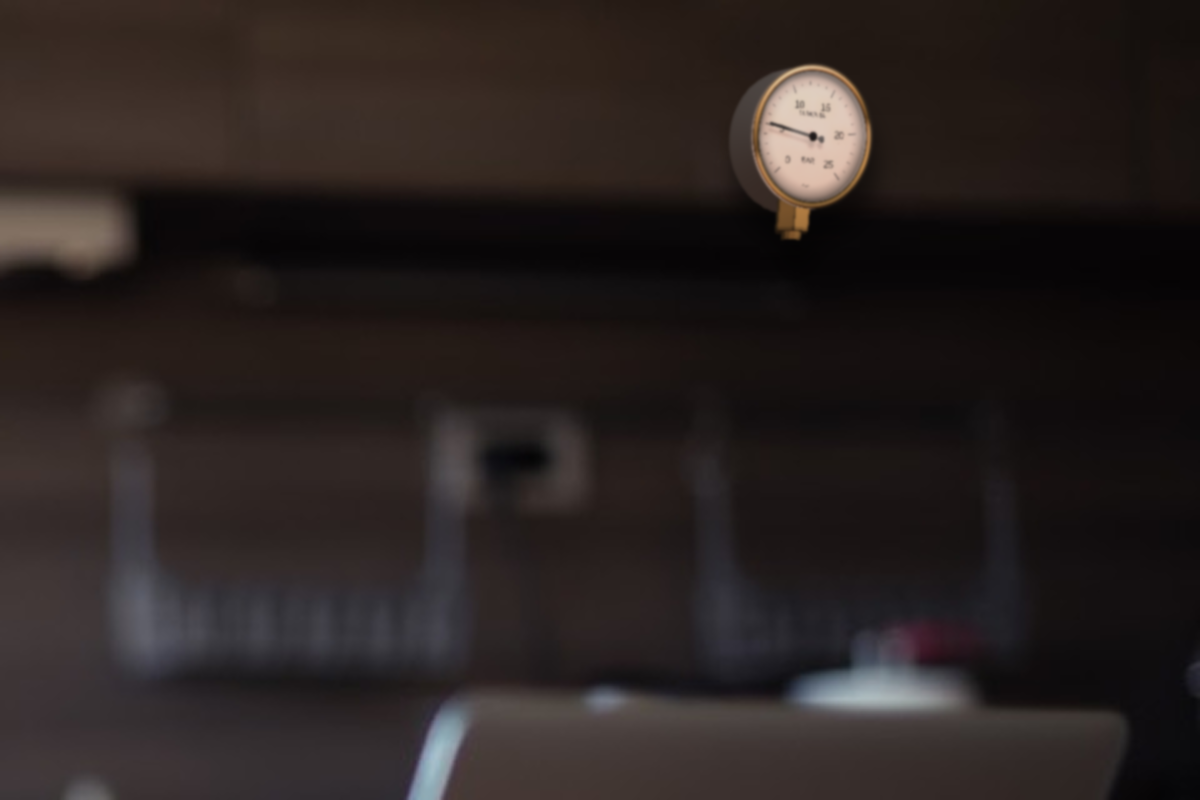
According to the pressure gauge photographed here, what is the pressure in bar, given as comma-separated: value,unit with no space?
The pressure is 5,bar
